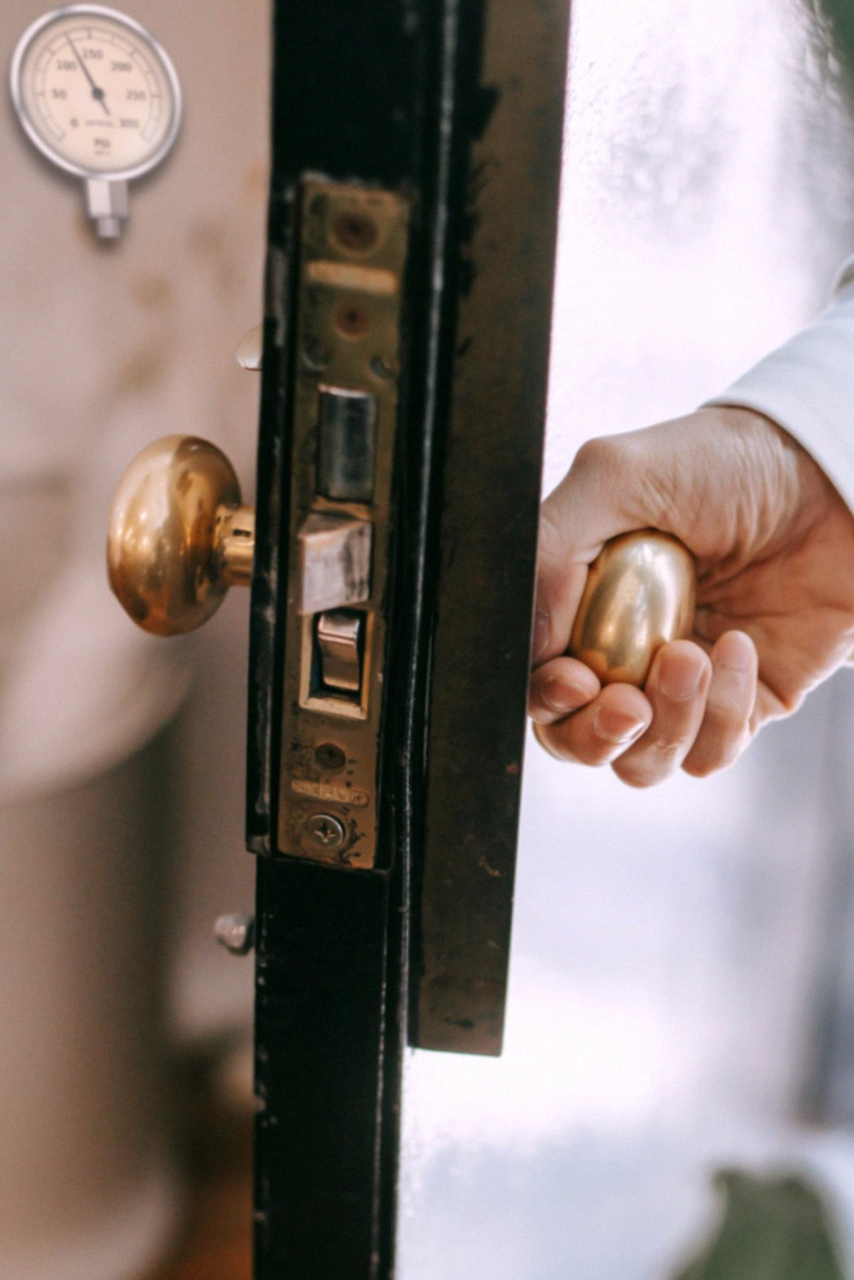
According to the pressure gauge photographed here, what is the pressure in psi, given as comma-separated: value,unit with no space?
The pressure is 125,psi
